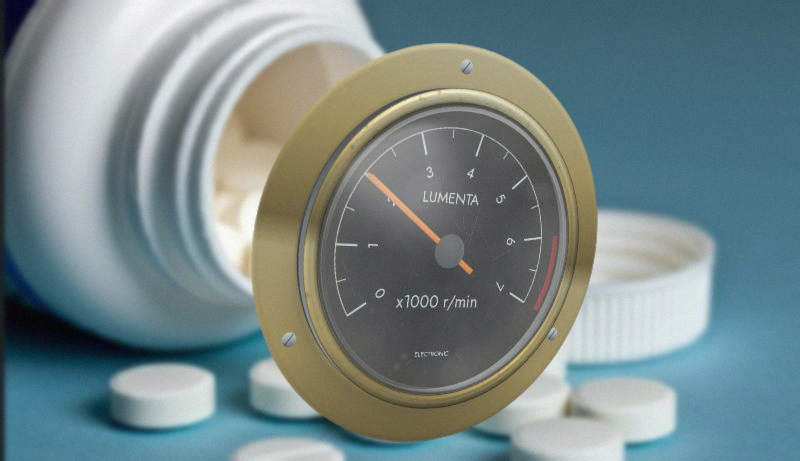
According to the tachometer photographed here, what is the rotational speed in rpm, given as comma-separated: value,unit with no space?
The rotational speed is 2000,rpm
